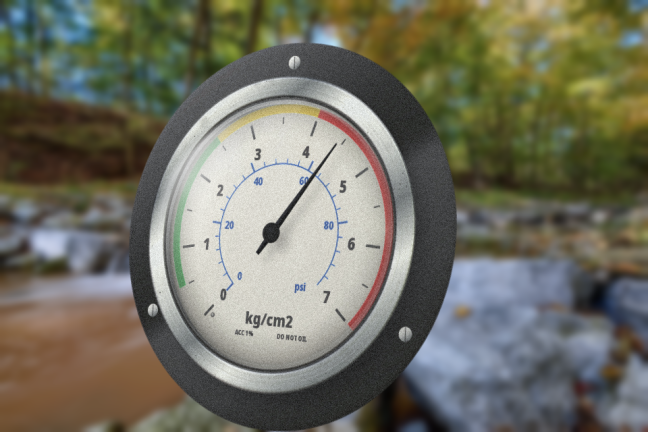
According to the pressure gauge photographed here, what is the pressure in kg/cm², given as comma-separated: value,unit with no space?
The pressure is 4.5,kg/cm²
